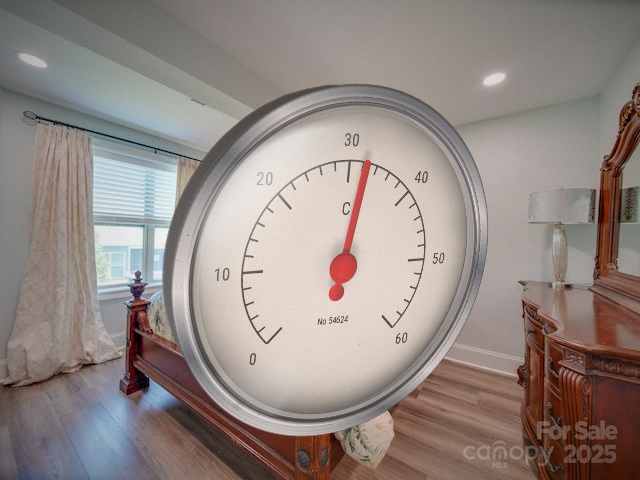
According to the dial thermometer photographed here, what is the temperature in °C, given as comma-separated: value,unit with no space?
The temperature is 32,°C
